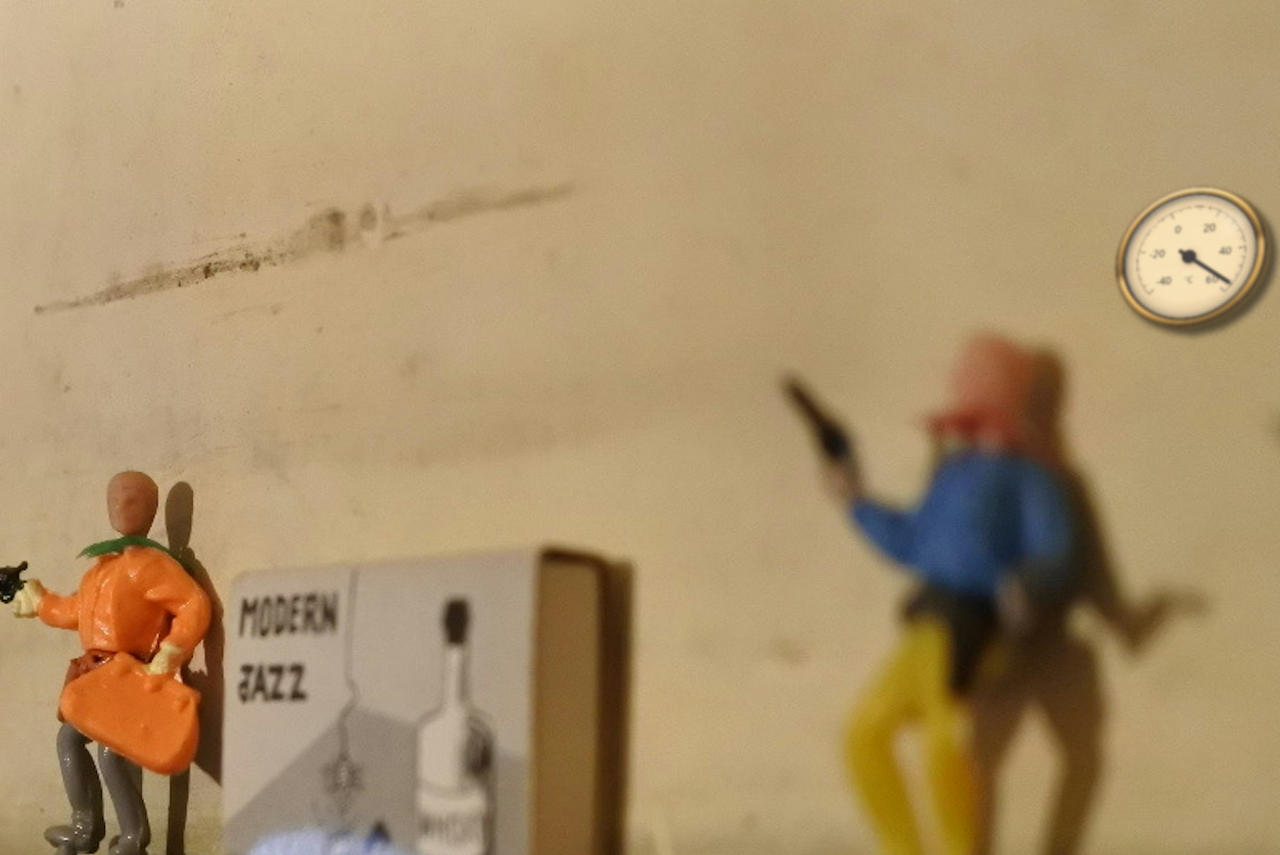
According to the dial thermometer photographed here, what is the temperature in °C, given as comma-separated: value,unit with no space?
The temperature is 56,°C
